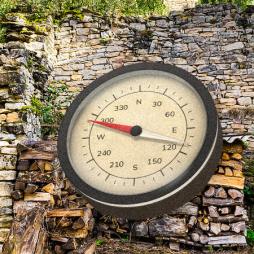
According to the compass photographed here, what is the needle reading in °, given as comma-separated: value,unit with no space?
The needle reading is 290,°
